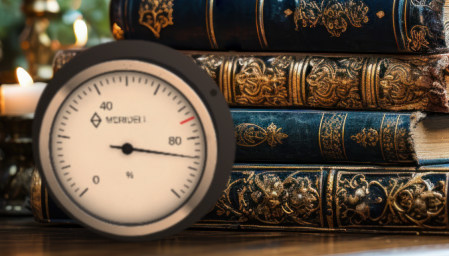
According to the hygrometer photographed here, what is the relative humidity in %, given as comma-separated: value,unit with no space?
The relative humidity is 86,%
